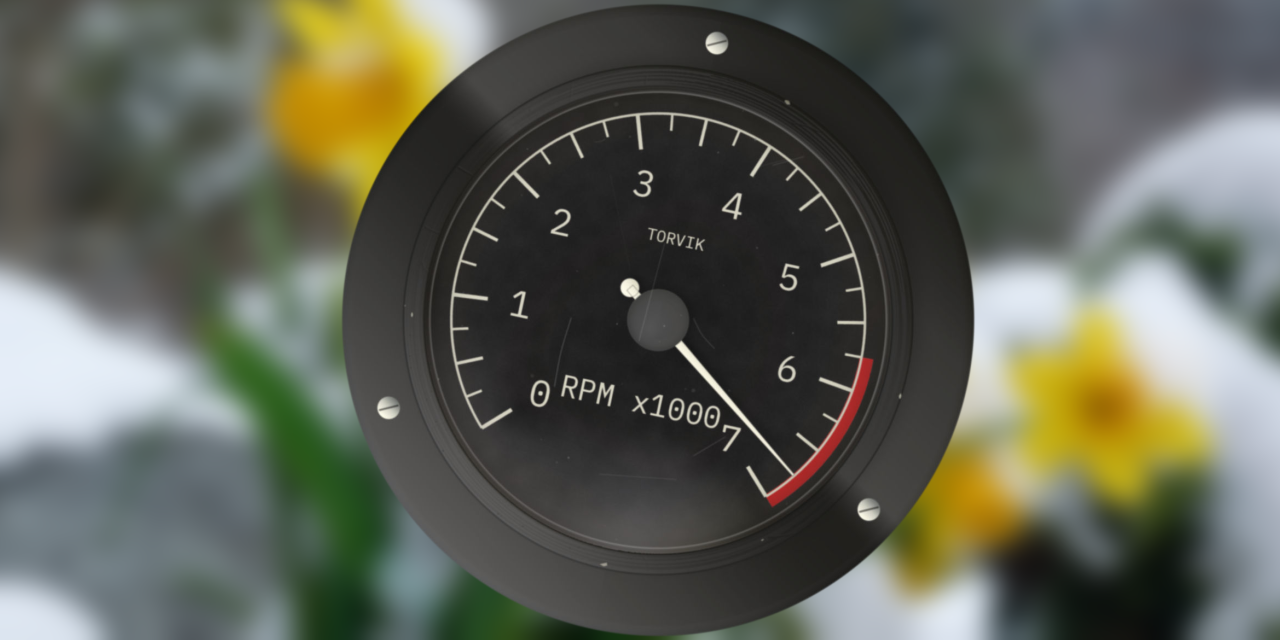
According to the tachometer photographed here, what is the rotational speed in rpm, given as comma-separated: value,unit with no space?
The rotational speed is 6750,rpm
